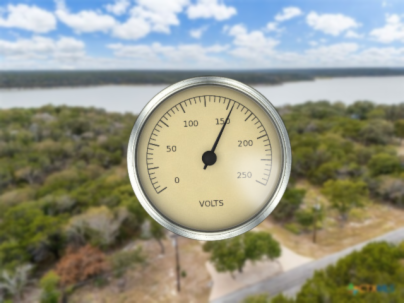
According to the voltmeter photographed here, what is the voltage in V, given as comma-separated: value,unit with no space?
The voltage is 155,V
